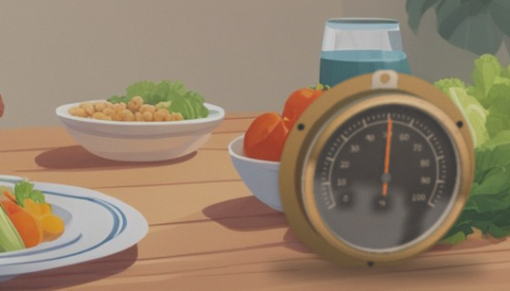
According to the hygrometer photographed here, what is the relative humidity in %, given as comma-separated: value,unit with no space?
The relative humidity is 50,%
